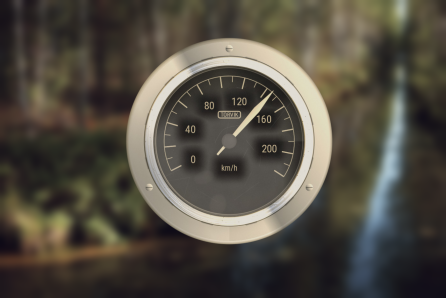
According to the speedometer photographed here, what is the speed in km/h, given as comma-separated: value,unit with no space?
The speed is 145,km/h
